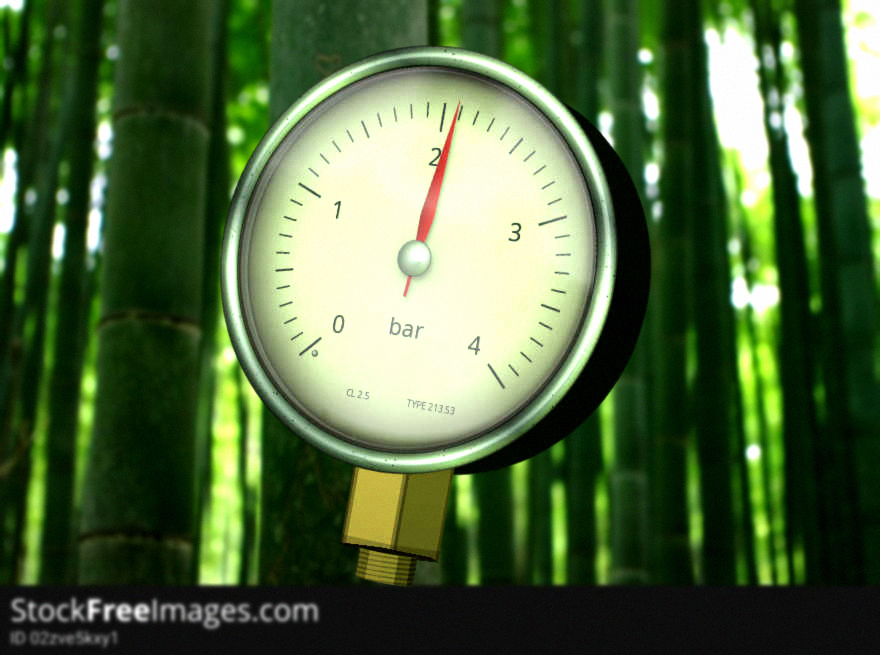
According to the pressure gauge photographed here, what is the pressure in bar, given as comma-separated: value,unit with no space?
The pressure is 2.1,bar
